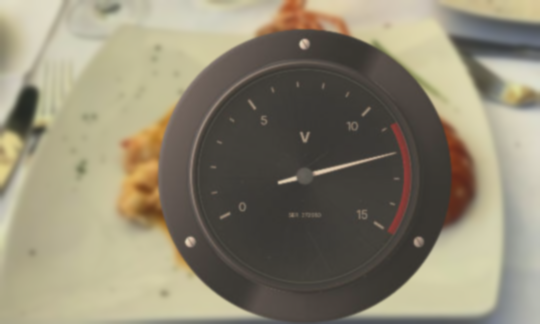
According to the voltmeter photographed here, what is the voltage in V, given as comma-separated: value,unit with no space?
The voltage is 12,V
